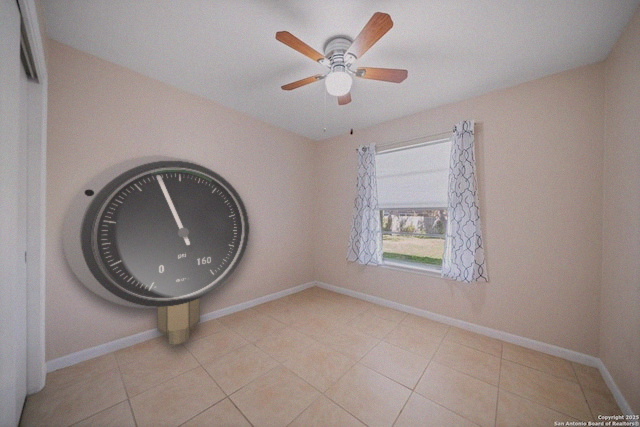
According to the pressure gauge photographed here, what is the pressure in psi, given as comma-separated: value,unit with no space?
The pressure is 70,psi
